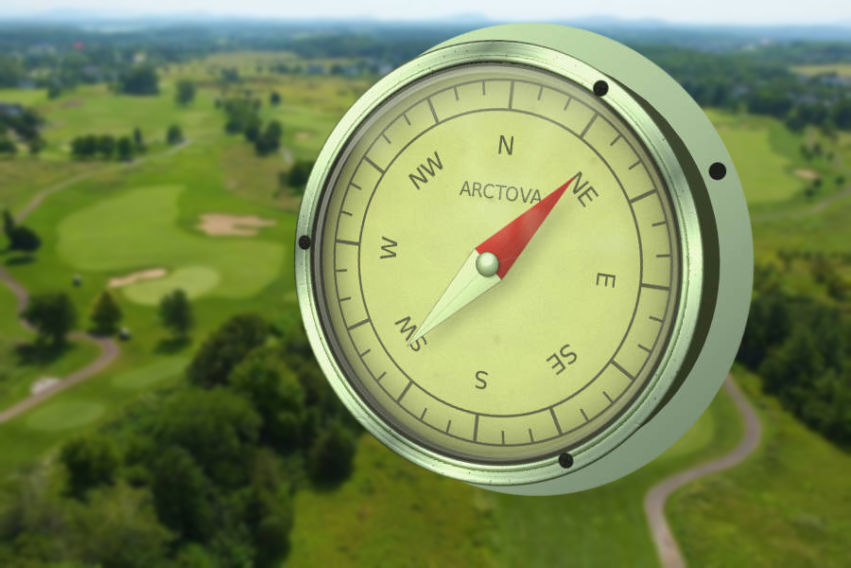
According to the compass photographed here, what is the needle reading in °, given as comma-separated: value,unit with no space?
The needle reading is 40,°
